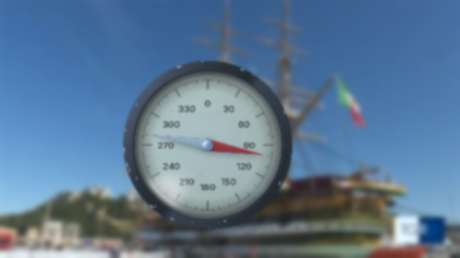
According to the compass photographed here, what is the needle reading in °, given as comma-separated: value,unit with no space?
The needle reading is 100,°
